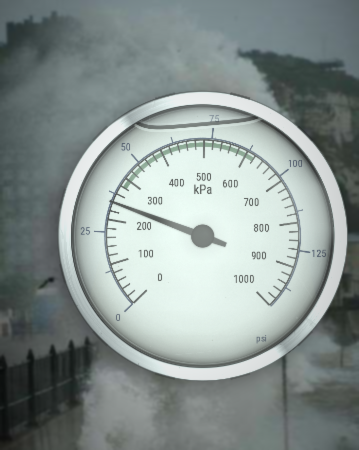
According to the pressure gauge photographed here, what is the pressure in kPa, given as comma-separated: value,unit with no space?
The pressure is 240,kPa
